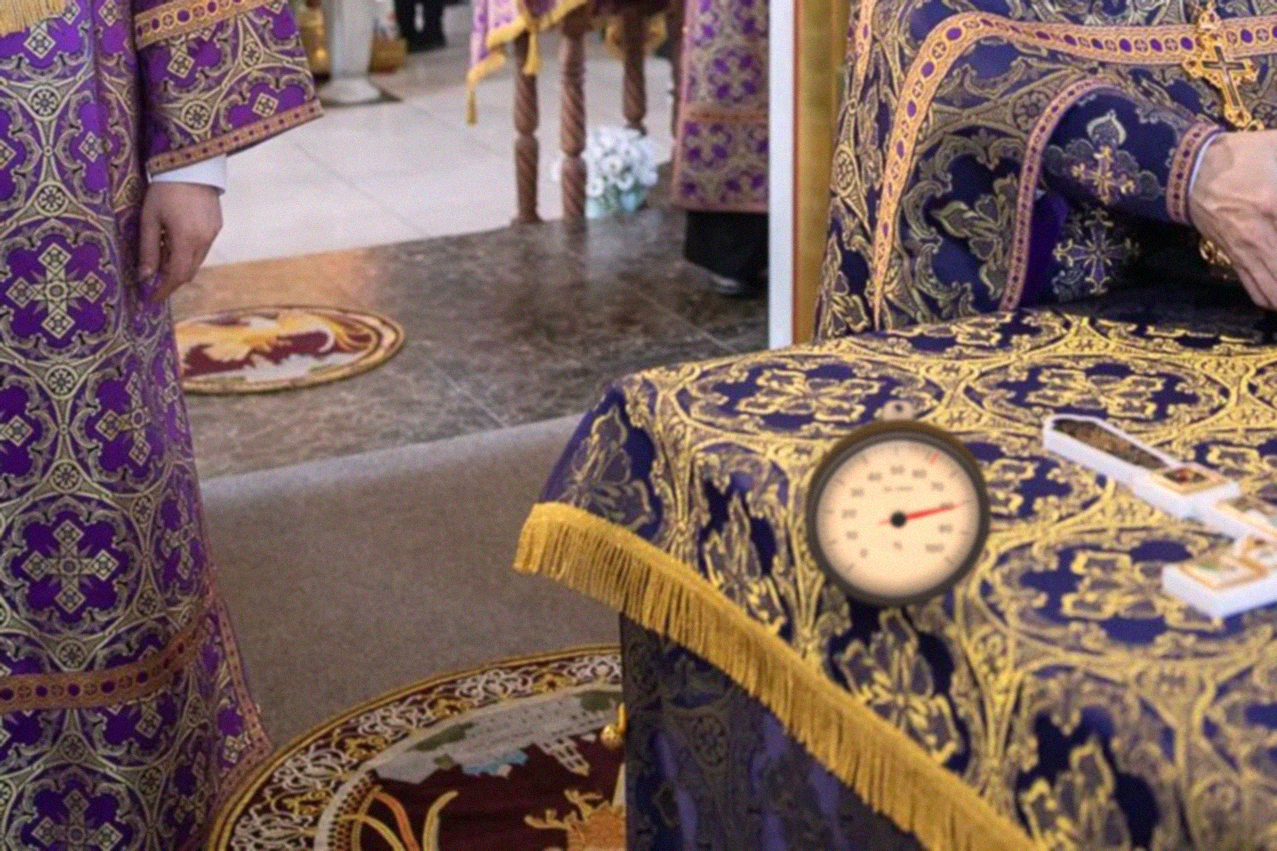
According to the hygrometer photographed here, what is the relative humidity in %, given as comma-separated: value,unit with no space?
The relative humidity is 80,%
